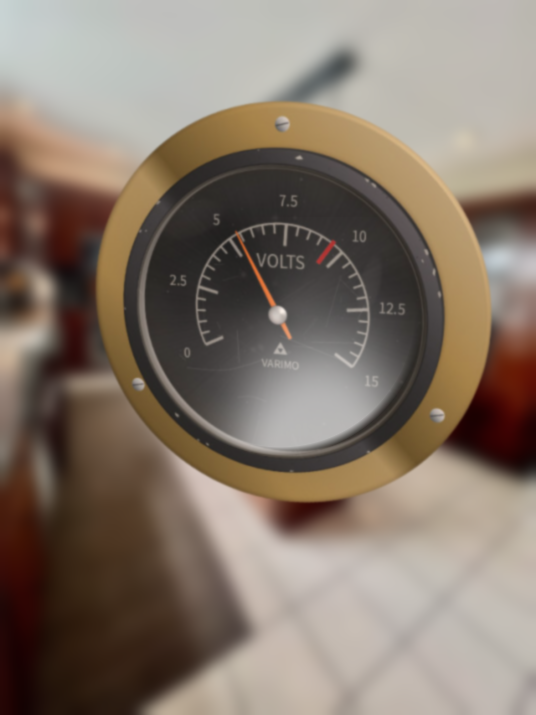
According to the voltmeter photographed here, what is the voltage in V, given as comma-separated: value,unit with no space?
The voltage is 5.5,V
